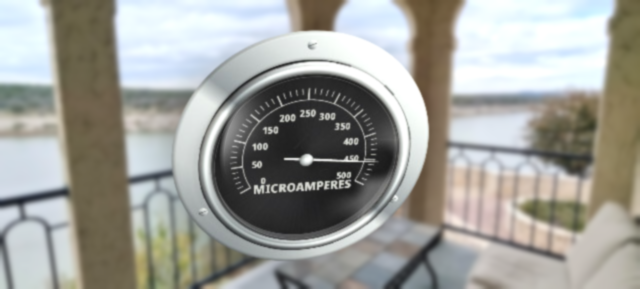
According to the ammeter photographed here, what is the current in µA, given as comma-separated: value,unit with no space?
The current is 450,µA
